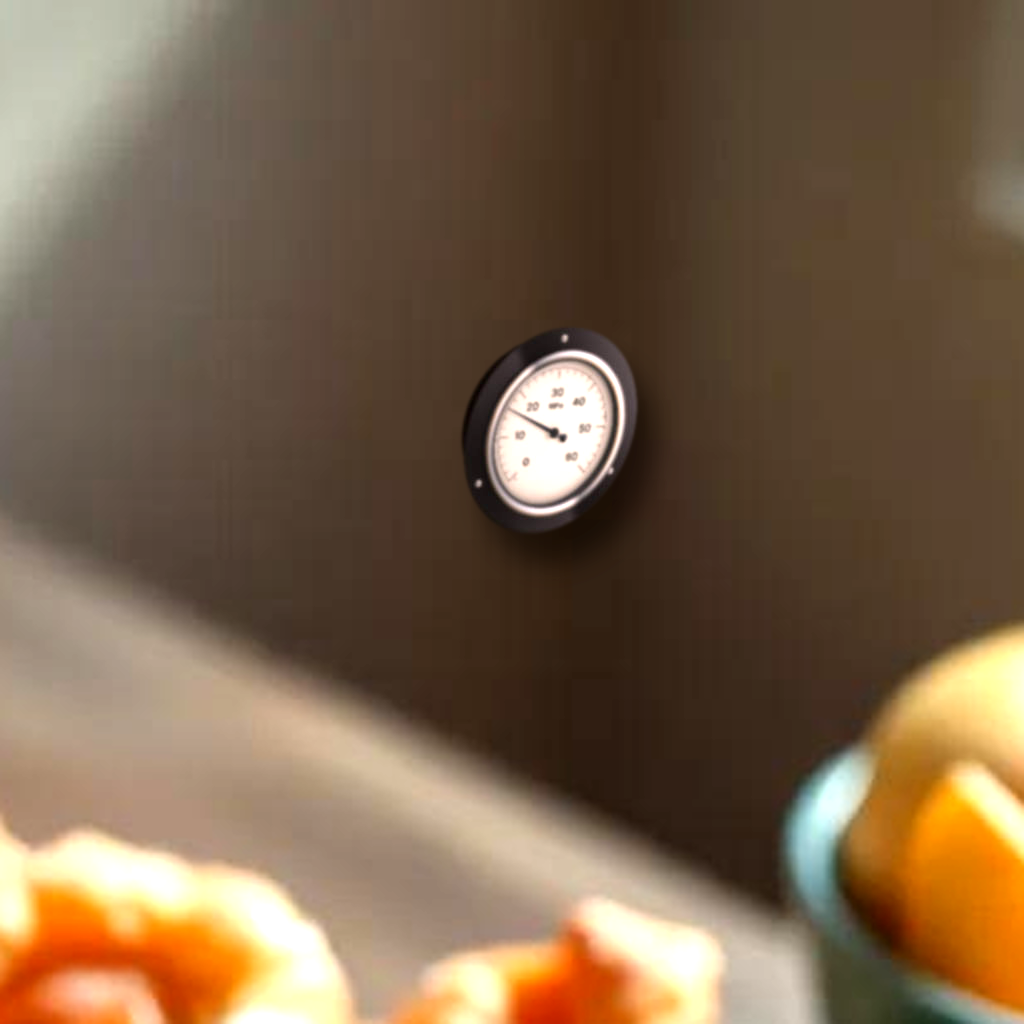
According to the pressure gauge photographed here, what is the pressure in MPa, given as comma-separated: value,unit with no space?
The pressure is 16,MPa
